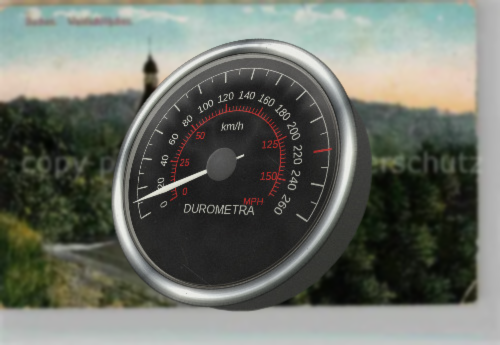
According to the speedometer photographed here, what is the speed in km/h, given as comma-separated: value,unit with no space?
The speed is 10,km/h
